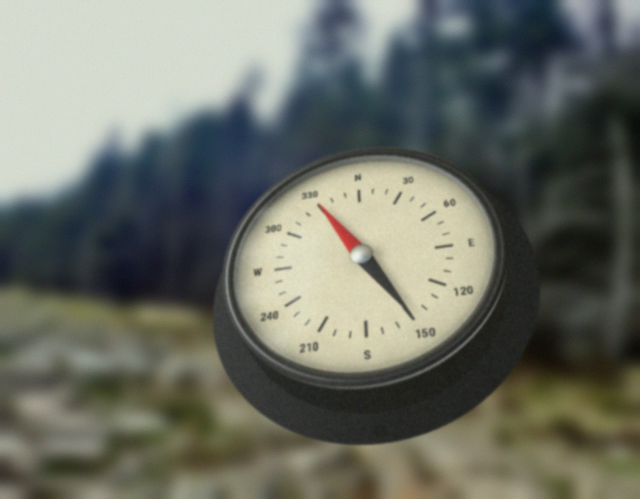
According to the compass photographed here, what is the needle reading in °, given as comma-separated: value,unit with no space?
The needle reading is 330,°
